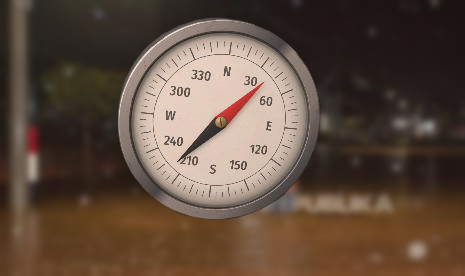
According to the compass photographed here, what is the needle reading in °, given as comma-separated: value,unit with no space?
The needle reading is 40,°
